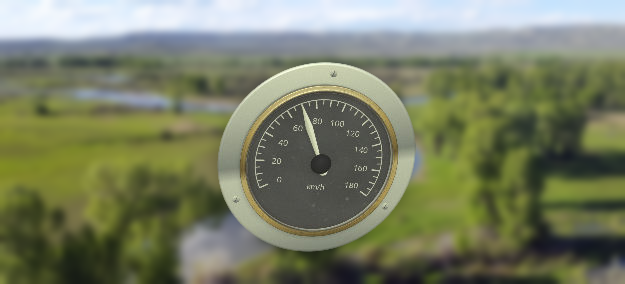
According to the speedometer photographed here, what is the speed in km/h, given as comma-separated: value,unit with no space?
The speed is 70,km/h
